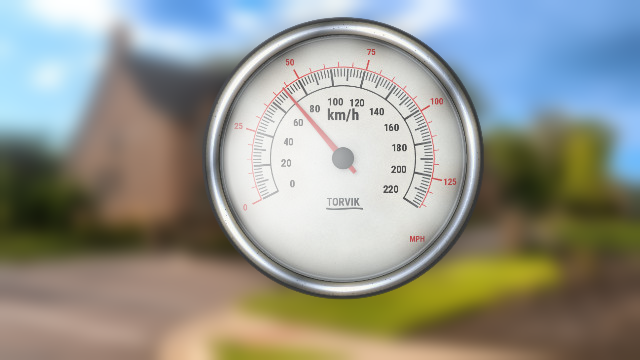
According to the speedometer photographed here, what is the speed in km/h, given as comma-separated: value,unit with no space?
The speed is 70,km/h
